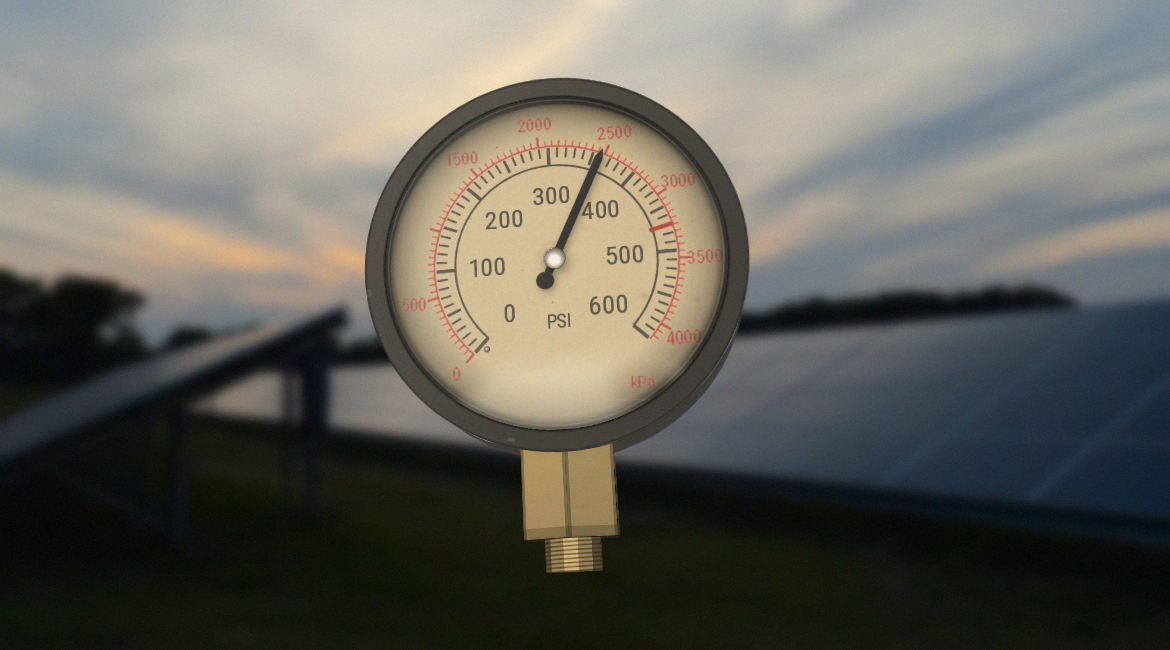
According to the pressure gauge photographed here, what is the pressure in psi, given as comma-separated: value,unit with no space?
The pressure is 360,psi
